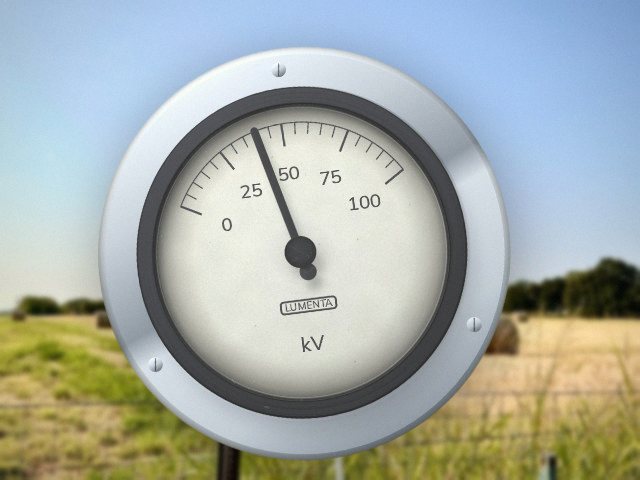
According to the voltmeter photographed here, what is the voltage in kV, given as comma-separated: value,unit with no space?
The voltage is 40,kV
